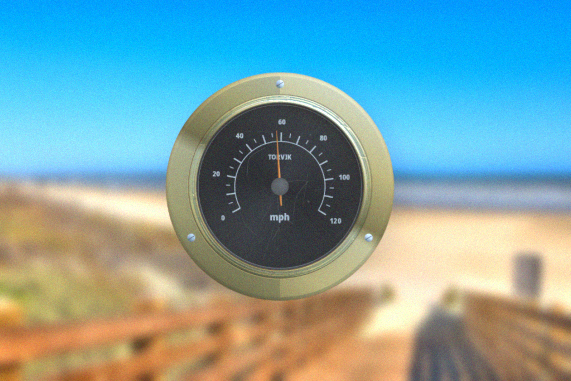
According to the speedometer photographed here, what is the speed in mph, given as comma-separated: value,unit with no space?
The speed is 57.5,mph
